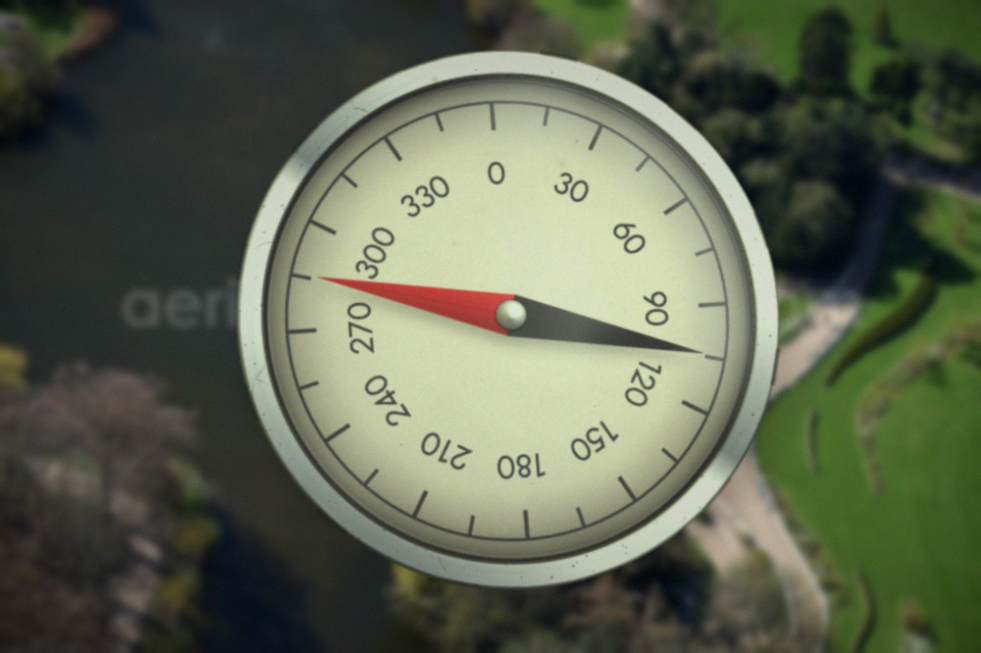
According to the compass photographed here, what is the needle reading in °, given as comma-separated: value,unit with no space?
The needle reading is 285,°
